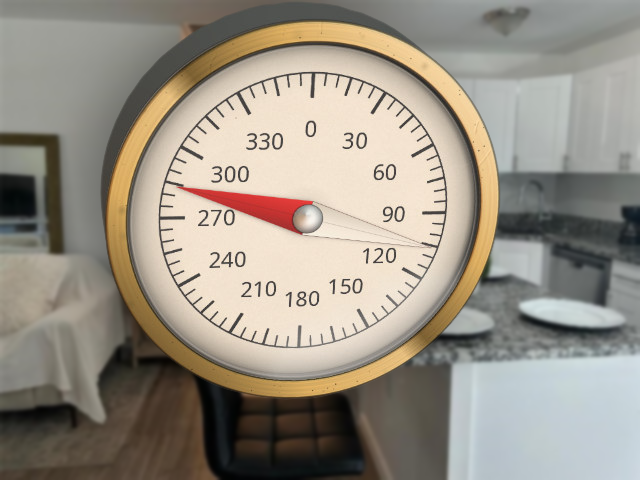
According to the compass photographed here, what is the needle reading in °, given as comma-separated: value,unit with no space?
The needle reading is 285,°
